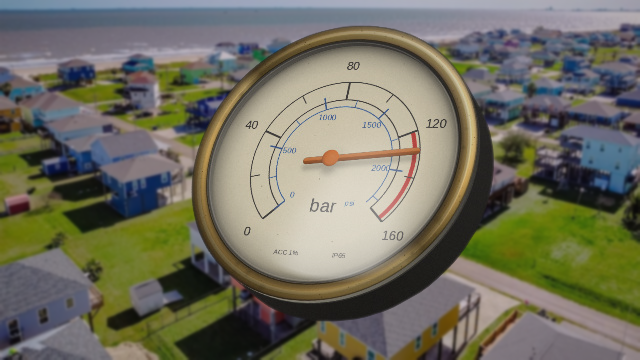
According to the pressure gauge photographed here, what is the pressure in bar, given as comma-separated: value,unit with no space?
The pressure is 130,bar
